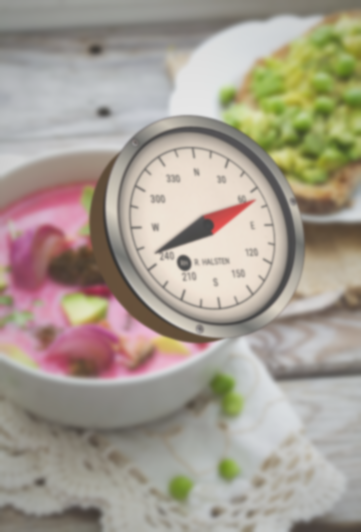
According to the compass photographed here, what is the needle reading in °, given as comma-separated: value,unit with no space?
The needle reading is 67.5,°
